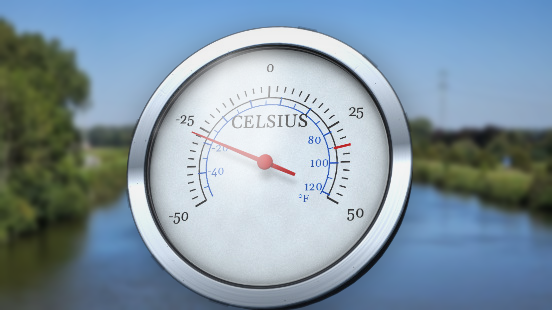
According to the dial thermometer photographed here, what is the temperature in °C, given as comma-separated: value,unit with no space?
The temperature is -27.5,°C
